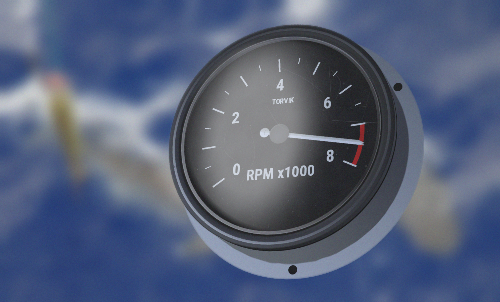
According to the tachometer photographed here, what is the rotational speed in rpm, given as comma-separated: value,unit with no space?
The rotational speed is 7500,rpm
